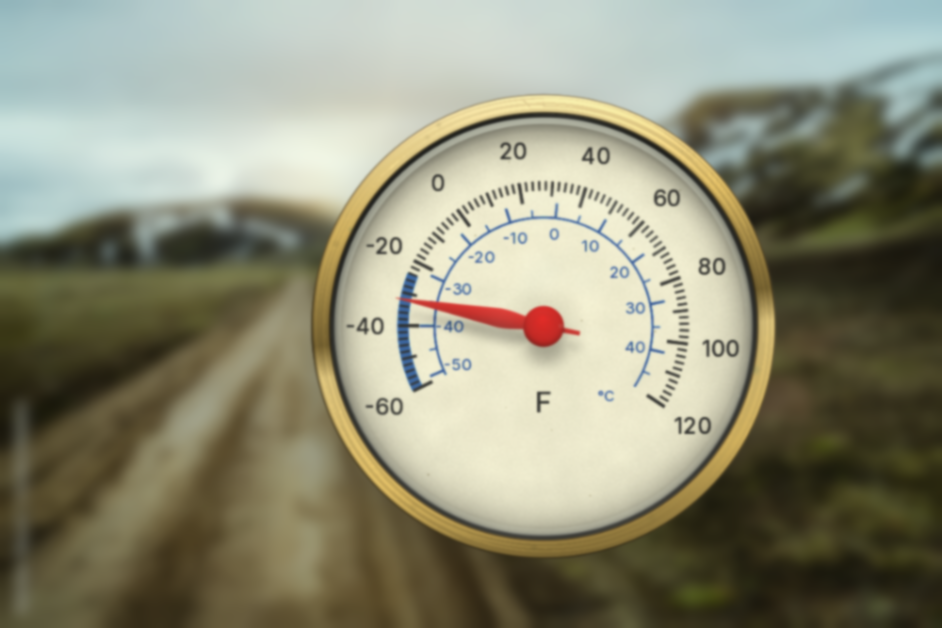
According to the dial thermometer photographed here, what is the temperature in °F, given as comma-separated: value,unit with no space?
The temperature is -32,°F
